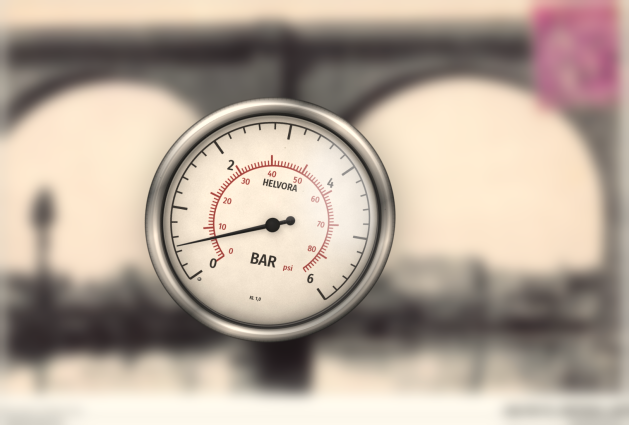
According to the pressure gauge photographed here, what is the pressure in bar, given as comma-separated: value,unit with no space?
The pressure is 0.5,bar
